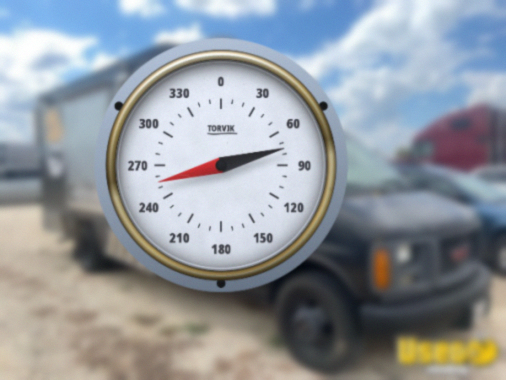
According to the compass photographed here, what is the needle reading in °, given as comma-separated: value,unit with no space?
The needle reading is 255,°
